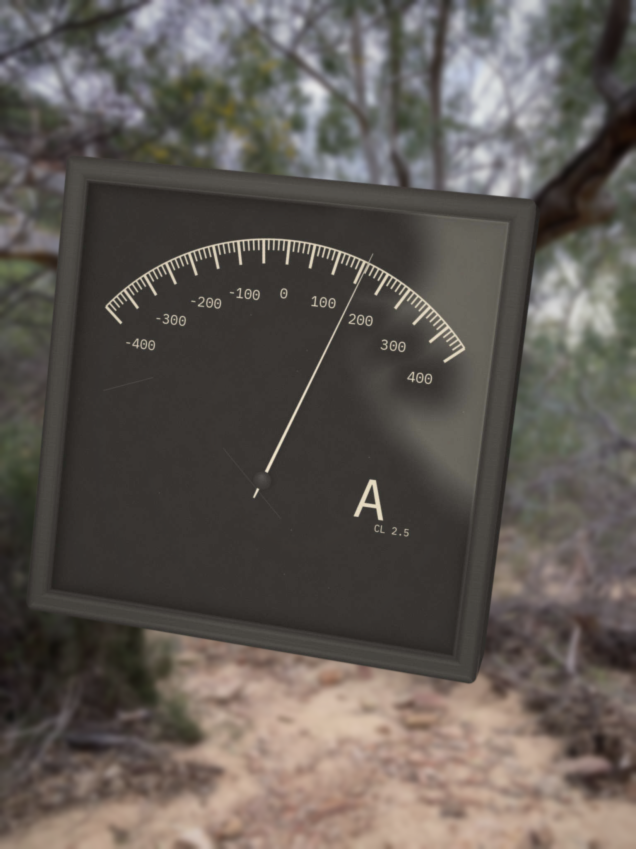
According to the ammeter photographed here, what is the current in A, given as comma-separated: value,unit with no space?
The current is 160,A
